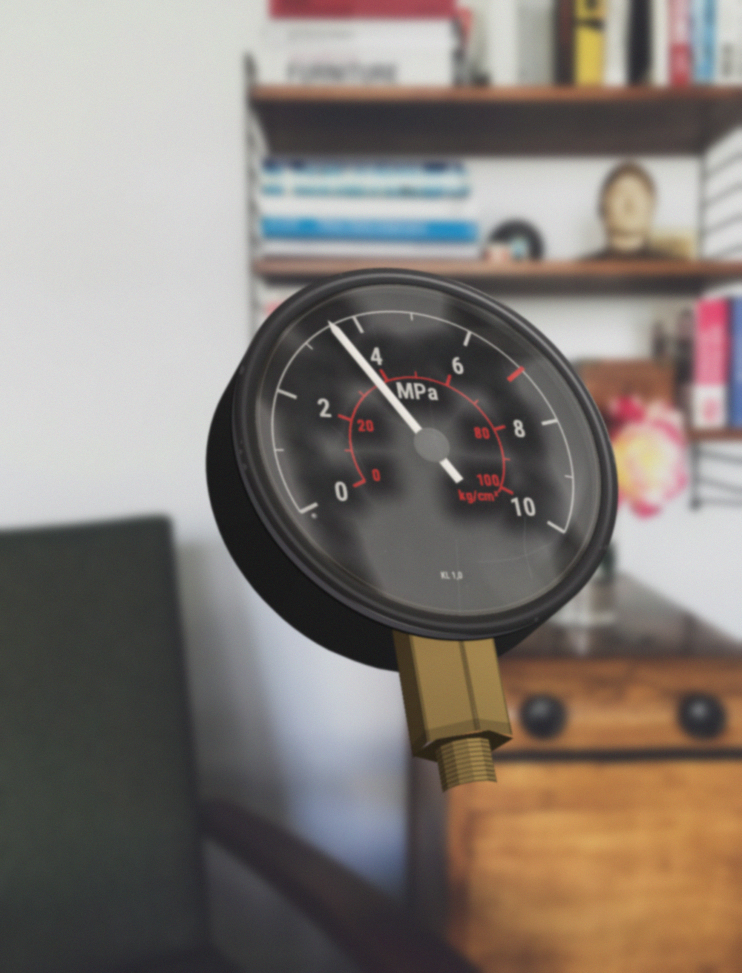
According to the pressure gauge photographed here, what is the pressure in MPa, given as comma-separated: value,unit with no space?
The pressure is 3.5,MPa
